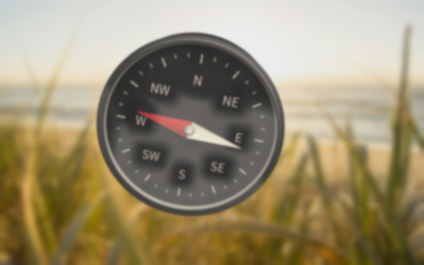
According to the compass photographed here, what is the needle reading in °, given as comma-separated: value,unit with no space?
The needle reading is 280,°
